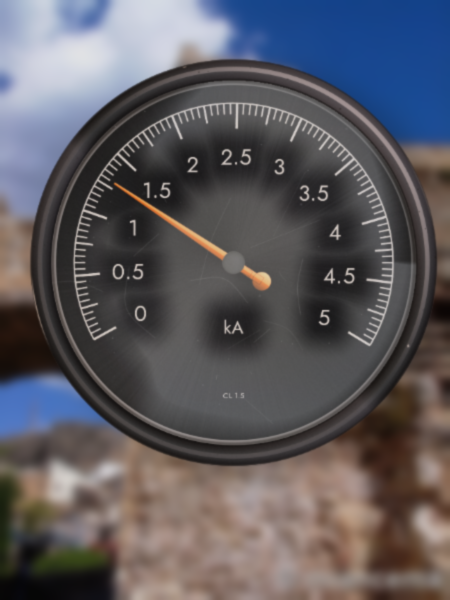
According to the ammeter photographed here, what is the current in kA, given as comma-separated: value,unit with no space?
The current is 1.3,kA
